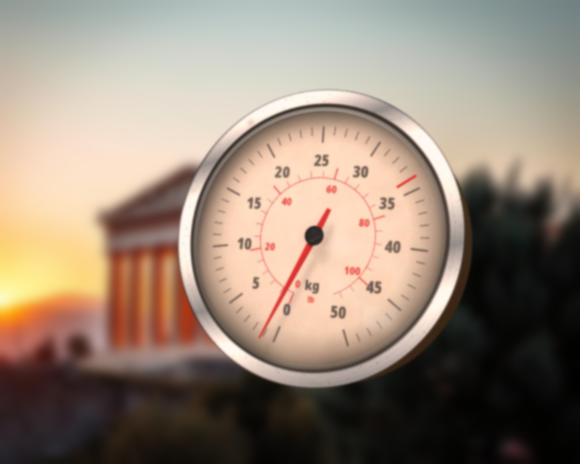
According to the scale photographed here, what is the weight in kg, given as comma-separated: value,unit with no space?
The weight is 1,kg
